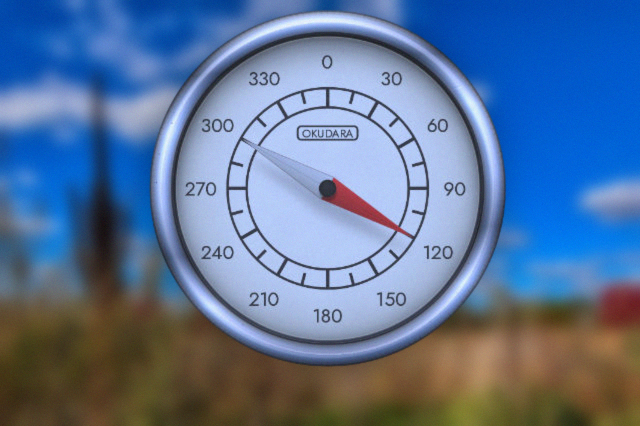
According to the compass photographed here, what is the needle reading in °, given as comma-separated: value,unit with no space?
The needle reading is 120,°
